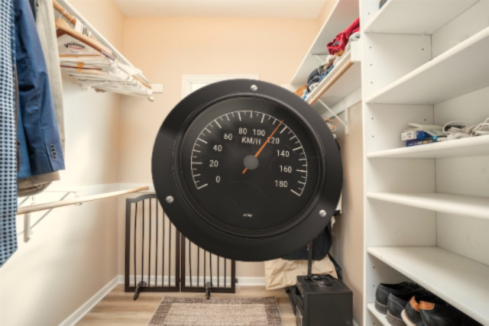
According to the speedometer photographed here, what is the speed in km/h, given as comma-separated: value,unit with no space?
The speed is 115,km/h
